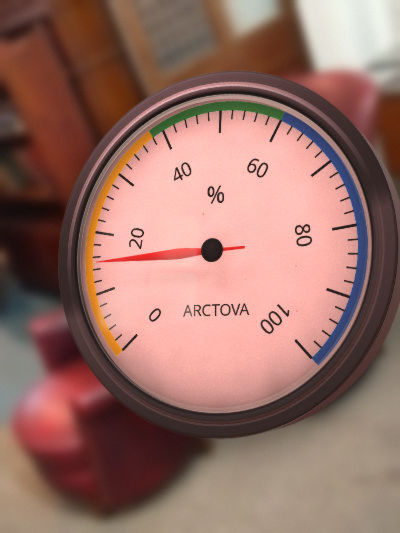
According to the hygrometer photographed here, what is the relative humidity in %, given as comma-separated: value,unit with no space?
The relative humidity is 15,%
